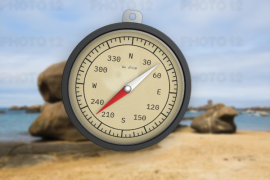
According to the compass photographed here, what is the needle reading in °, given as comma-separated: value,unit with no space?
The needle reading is 225,°
